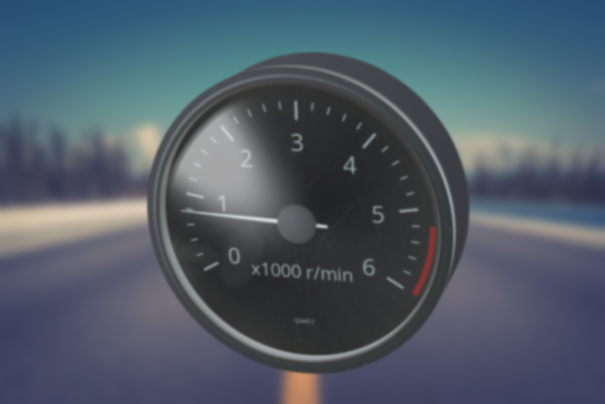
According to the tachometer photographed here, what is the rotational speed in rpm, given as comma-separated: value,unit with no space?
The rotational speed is 800,rpm
